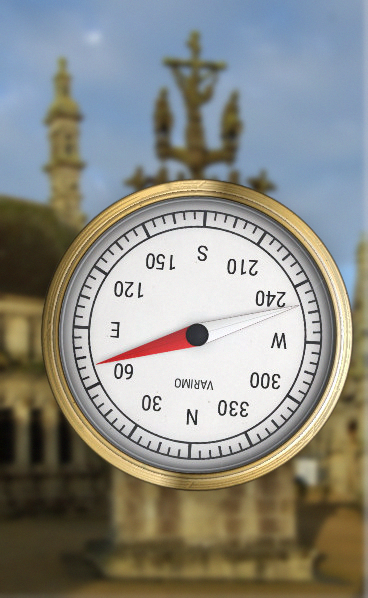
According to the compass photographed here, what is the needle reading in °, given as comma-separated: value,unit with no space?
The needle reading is 70,°
